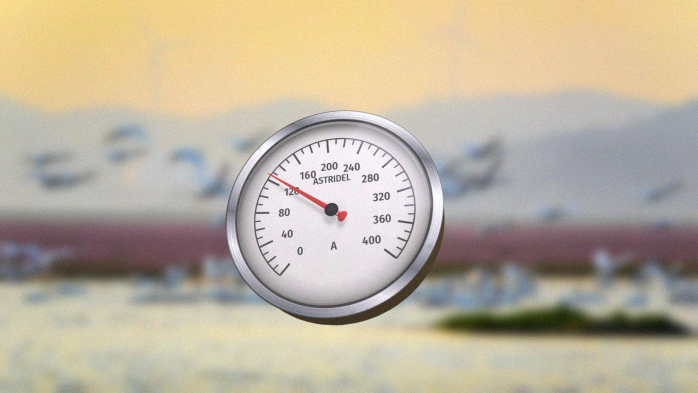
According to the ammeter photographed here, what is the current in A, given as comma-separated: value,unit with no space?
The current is 125,A
